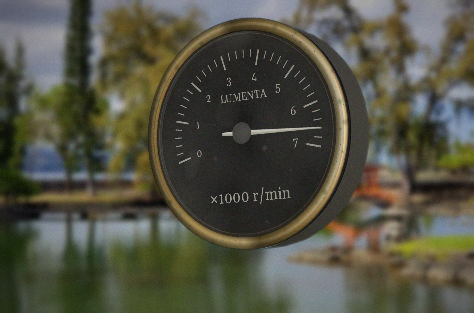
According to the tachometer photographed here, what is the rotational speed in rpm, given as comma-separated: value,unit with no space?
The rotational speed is 6600,rpm
